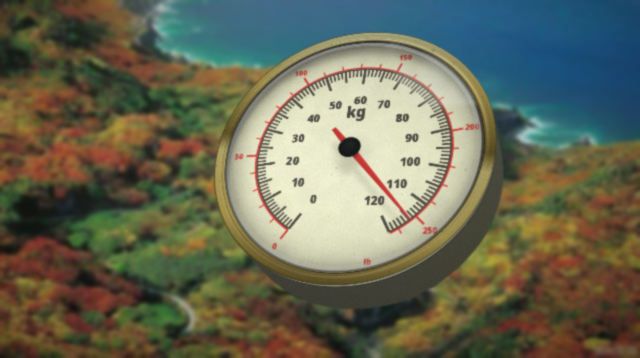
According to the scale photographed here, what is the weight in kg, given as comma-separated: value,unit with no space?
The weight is 115,kg
